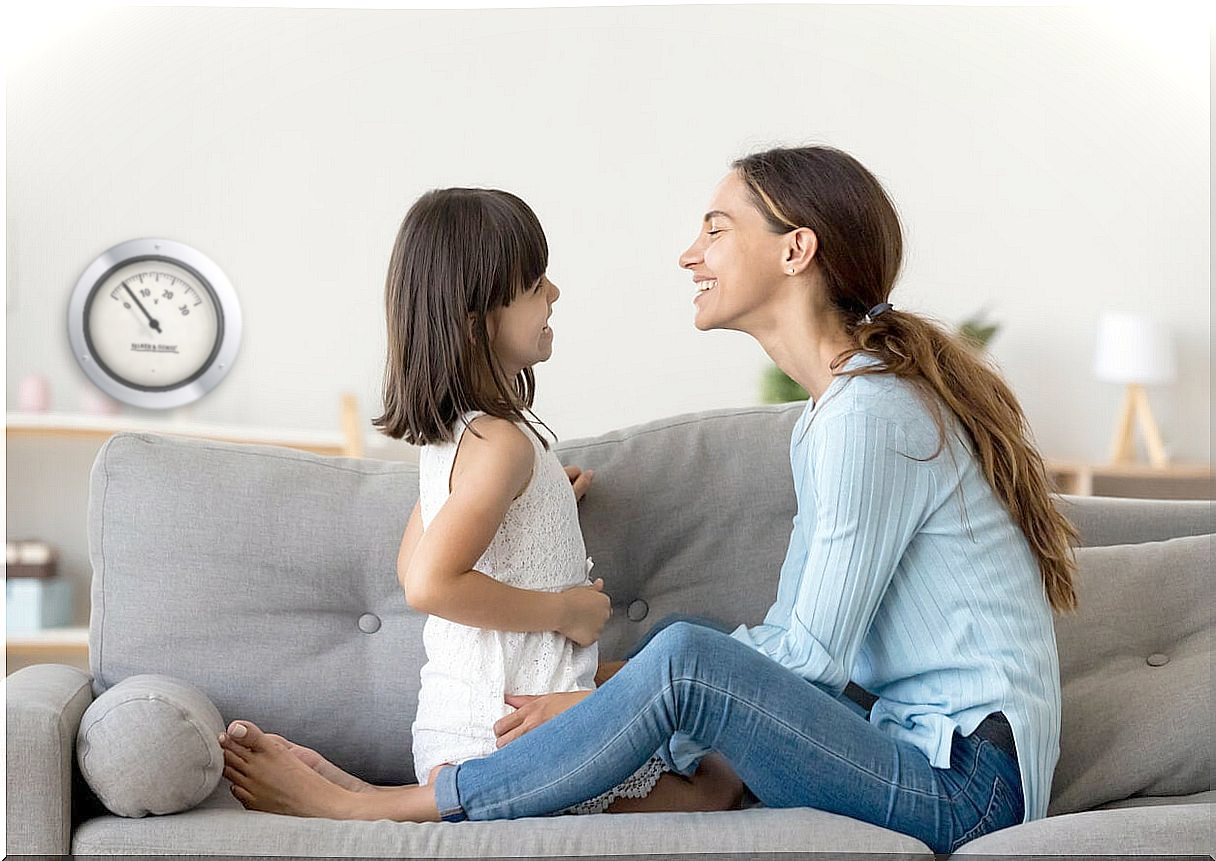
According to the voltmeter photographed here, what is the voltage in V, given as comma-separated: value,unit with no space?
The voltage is 5,V
